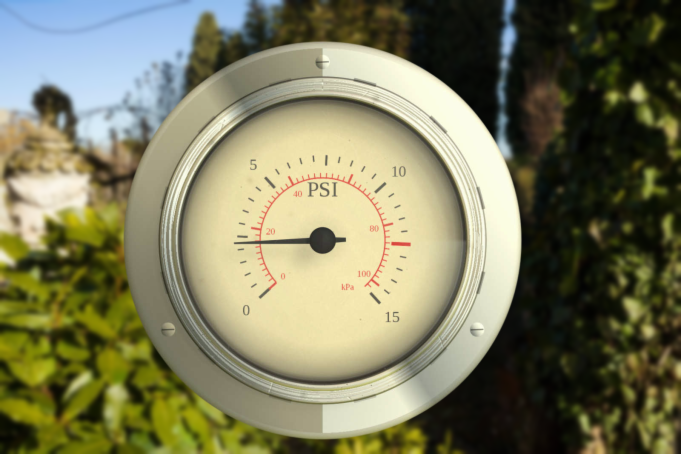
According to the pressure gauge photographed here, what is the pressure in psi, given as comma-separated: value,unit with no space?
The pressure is 2.25,psi
